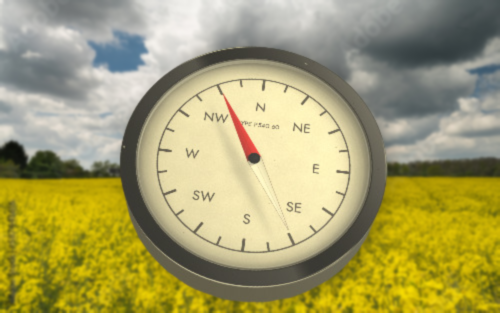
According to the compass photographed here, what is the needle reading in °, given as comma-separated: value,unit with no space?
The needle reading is 330,°
